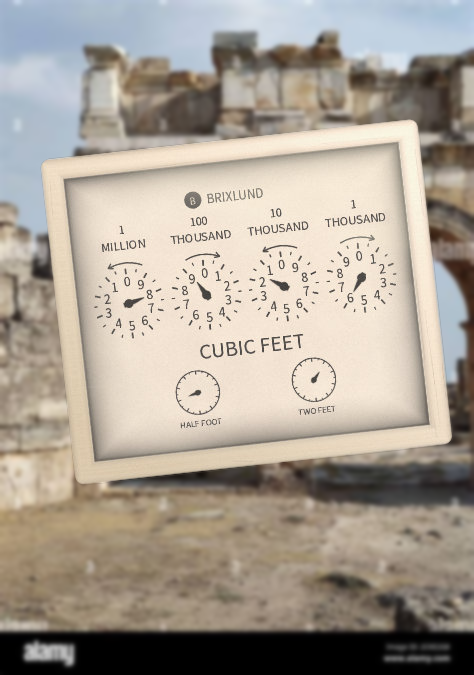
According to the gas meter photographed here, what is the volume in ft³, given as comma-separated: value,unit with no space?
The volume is 791600,ft³
